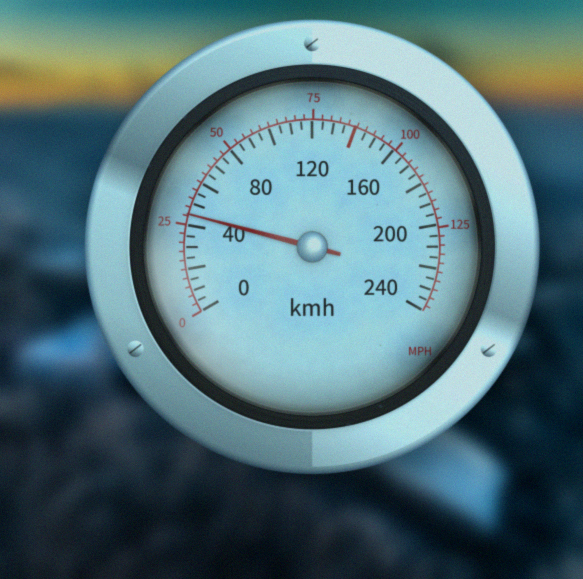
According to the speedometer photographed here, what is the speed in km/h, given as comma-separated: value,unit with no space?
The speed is 45,km/h
